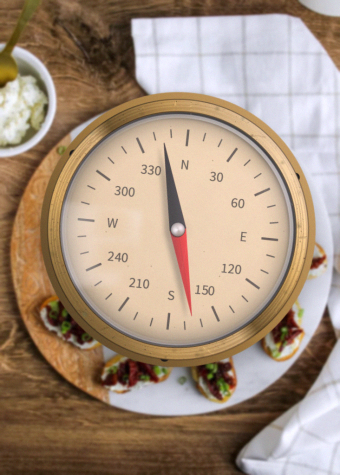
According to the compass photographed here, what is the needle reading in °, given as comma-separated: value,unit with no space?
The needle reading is 165,°
